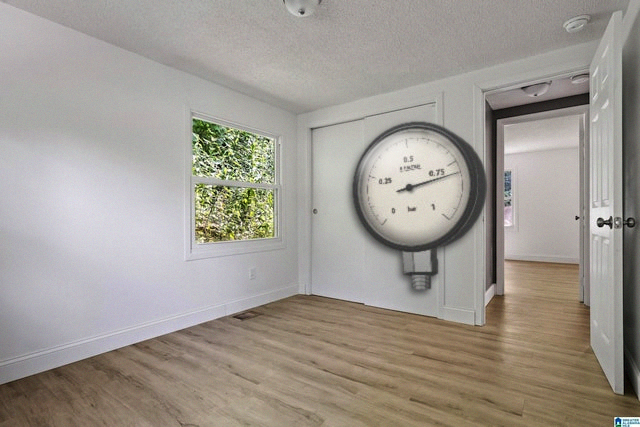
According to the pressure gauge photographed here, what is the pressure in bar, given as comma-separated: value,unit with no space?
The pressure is 0.8,bar
